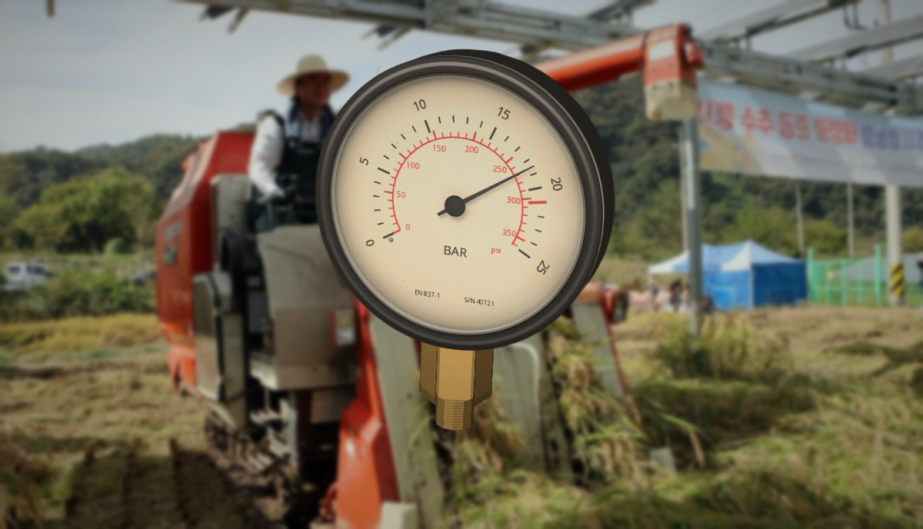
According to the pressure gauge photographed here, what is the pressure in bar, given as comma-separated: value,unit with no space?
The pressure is 18.5,bar
